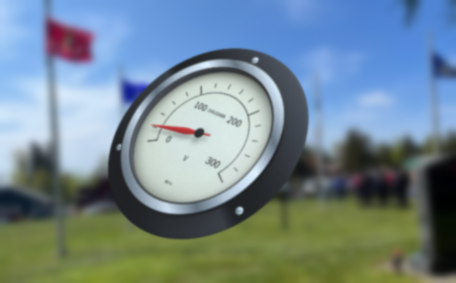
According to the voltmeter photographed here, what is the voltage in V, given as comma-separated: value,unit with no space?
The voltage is 20,V
